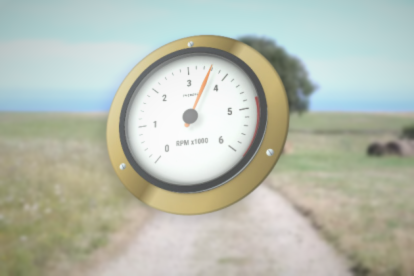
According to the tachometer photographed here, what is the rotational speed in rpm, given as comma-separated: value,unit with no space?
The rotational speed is 3600,rpm
